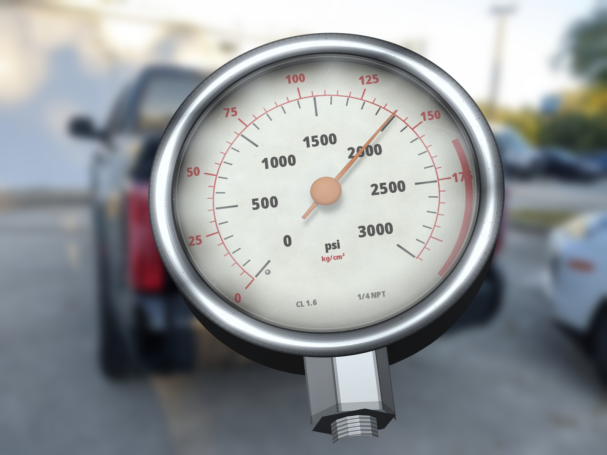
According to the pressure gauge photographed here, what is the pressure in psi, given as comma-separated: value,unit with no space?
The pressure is 2000,psi
